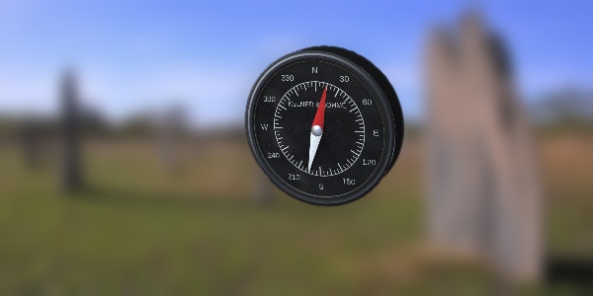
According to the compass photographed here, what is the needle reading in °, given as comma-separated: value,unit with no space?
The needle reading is 15,°
